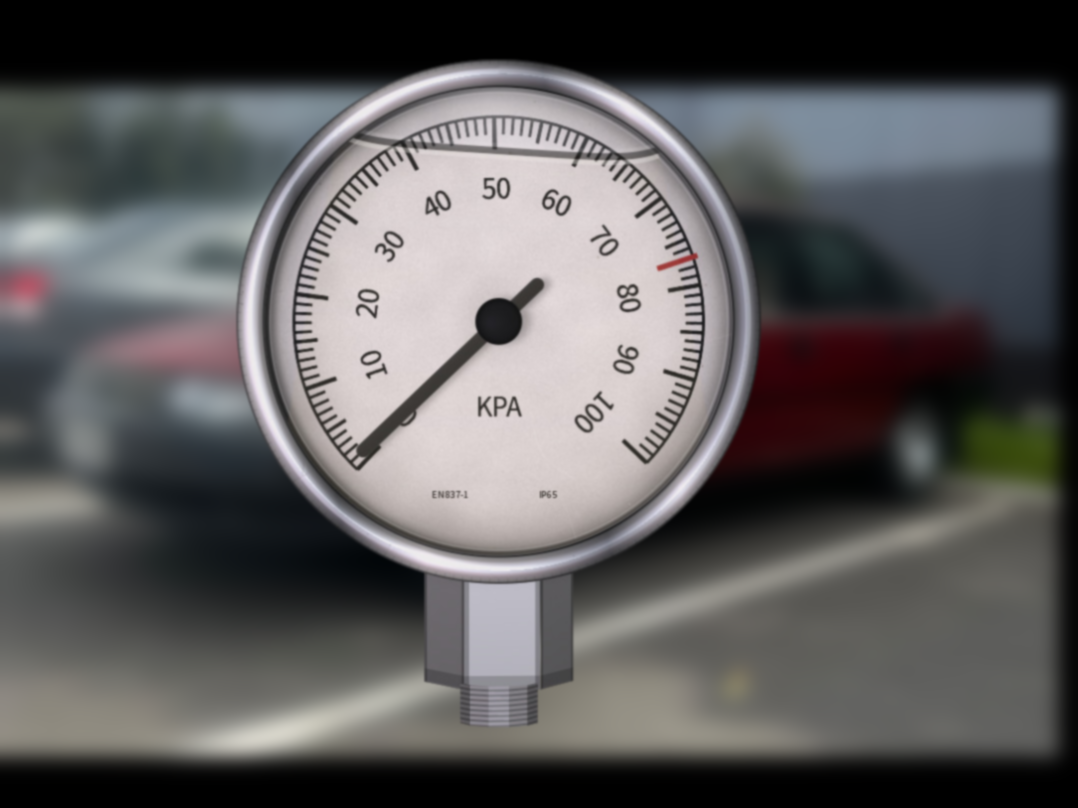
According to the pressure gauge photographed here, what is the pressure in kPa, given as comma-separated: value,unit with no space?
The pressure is 1,kPa
